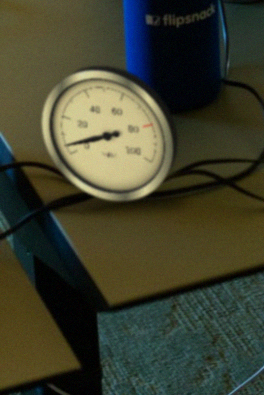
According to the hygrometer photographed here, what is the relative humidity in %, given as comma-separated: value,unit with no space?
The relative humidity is 5,%
